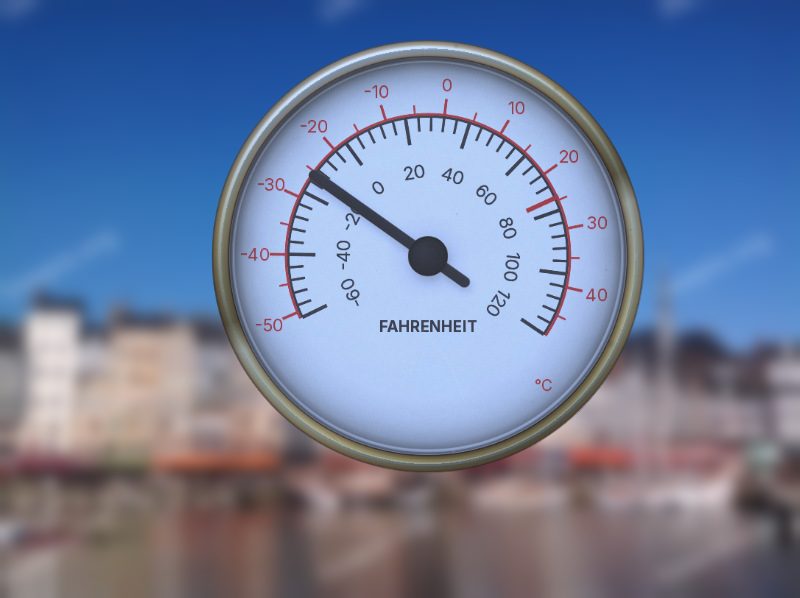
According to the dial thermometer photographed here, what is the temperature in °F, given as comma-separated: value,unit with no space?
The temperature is -14,°F
